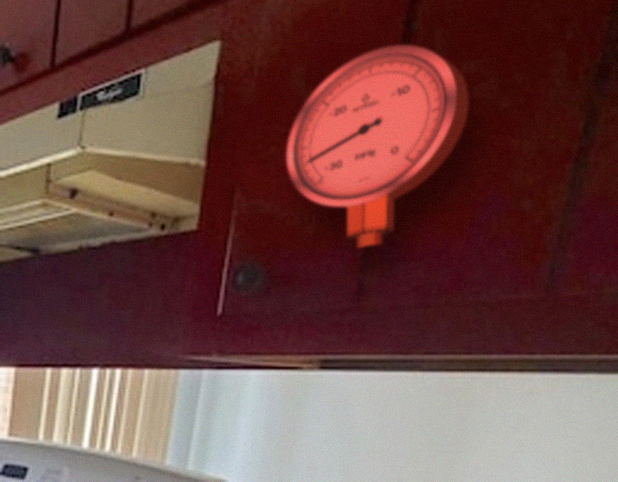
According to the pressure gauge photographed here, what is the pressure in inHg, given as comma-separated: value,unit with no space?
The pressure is -27,inHg
